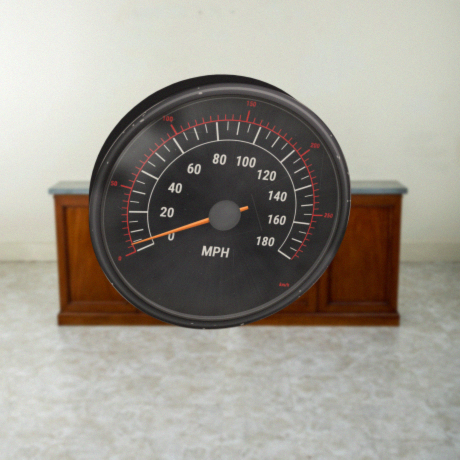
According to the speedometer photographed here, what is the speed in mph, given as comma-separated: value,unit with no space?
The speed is 5,mph
